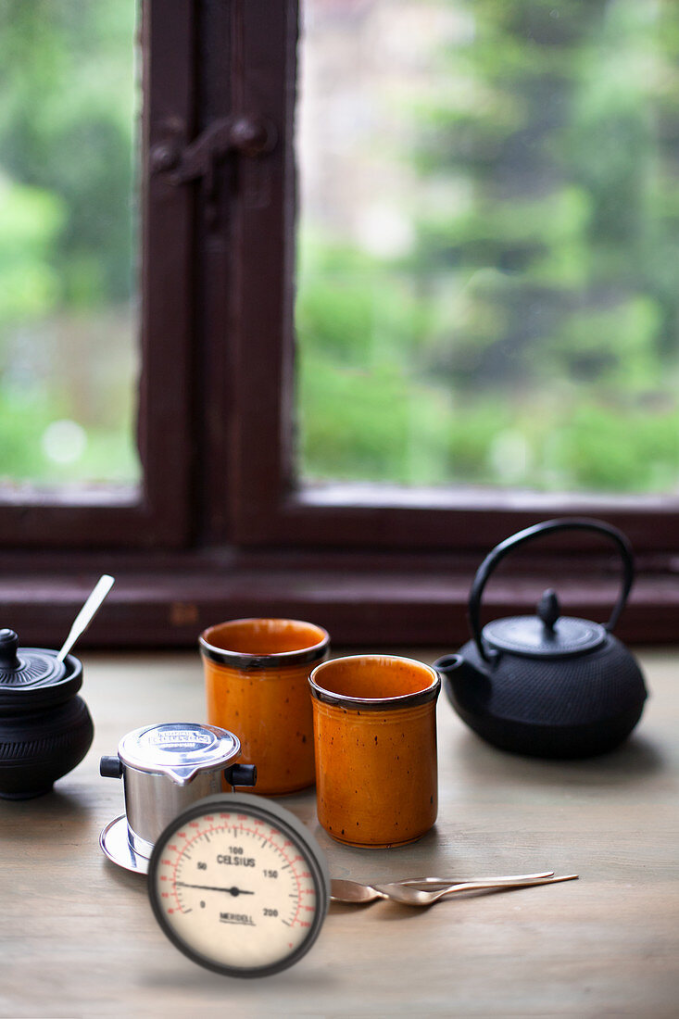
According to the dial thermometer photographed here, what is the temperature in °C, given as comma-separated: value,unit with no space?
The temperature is 25,°C
